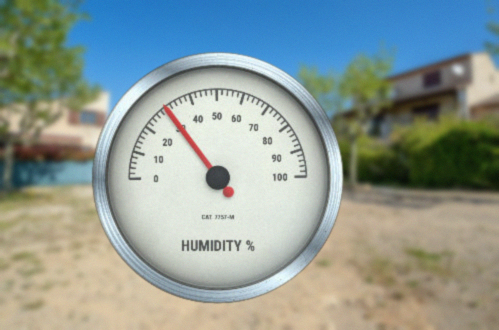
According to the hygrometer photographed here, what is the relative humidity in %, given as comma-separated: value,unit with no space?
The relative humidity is 30,%
